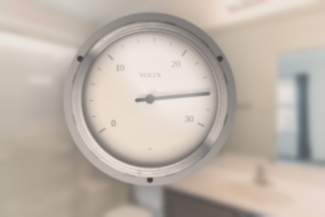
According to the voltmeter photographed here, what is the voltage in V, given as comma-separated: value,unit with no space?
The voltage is 26,V
